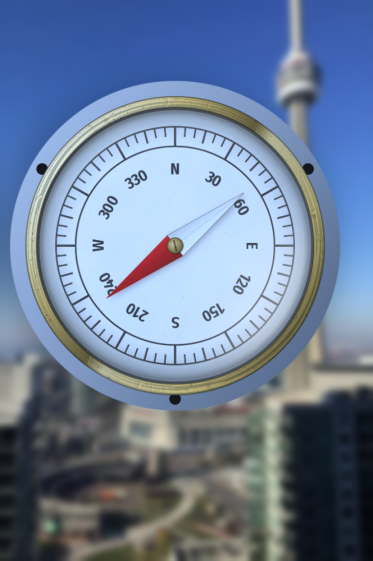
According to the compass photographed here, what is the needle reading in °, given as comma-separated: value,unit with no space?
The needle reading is 232.5,°
